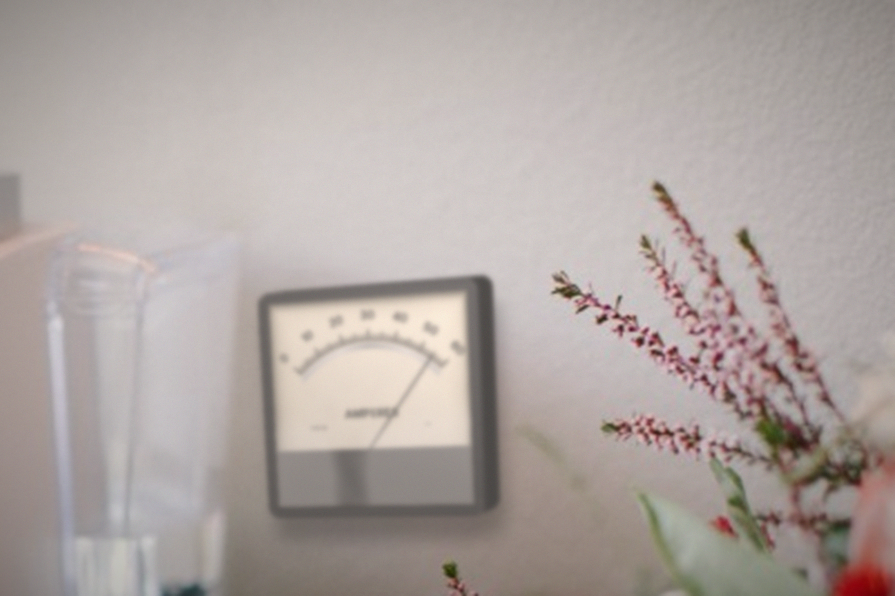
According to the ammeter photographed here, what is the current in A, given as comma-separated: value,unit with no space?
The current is 55,A
